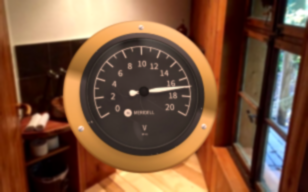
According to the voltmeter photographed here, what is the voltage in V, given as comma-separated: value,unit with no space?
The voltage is 17,V
